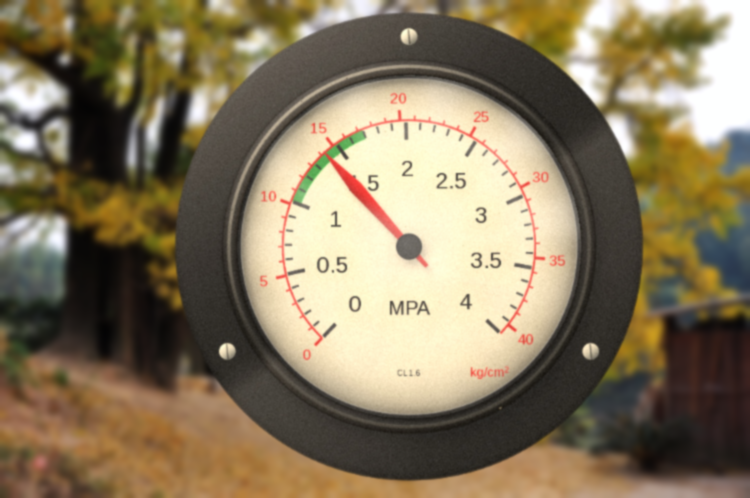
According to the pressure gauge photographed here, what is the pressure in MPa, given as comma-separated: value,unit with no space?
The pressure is 1.4,MPa
